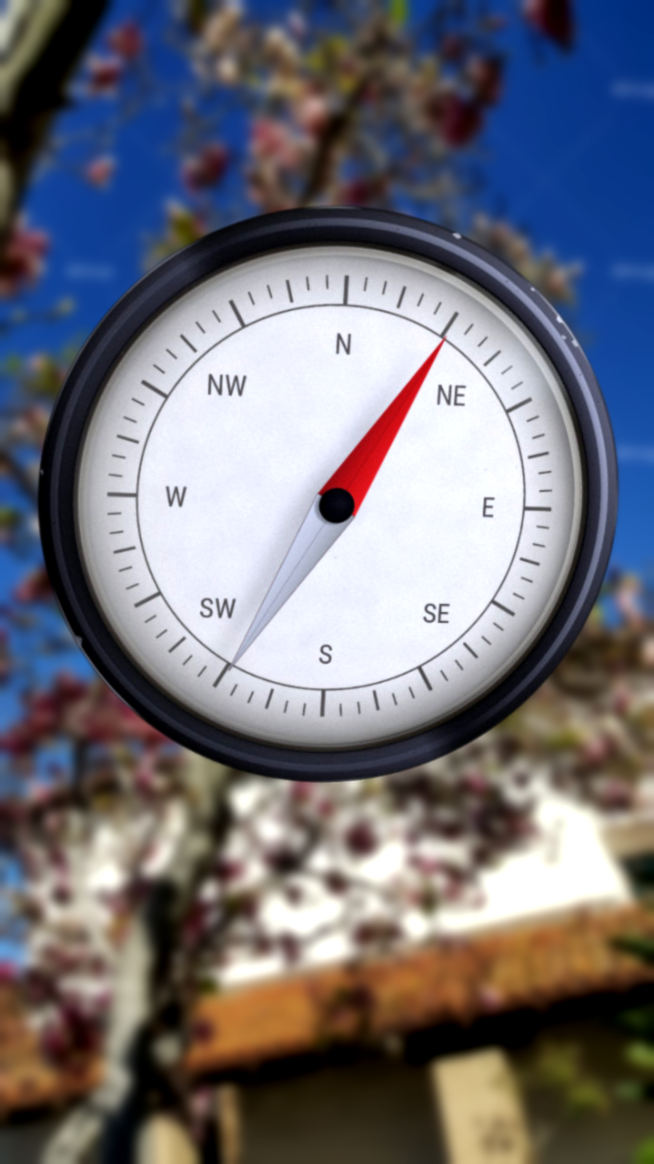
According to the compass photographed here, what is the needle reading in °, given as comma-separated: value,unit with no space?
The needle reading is 30,°
